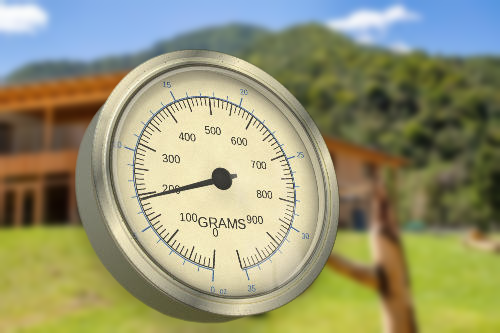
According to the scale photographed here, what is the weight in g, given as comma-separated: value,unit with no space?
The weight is 190,g
